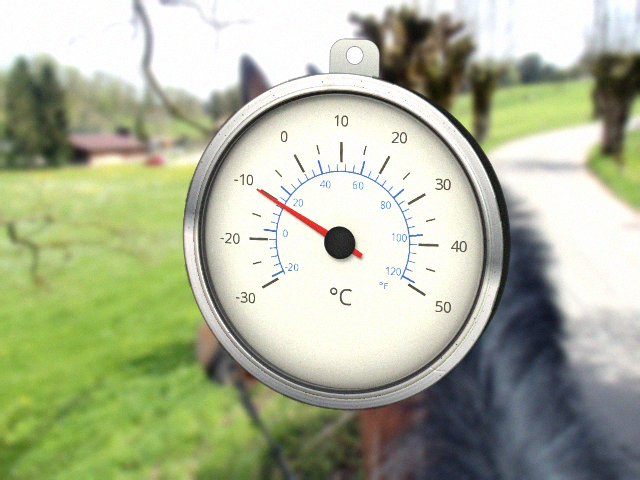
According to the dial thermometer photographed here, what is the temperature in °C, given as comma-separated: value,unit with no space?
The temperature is -10,°C
